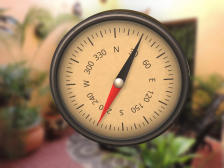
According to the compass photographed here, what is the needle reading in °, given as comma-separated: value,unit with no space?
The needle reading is 210,°
